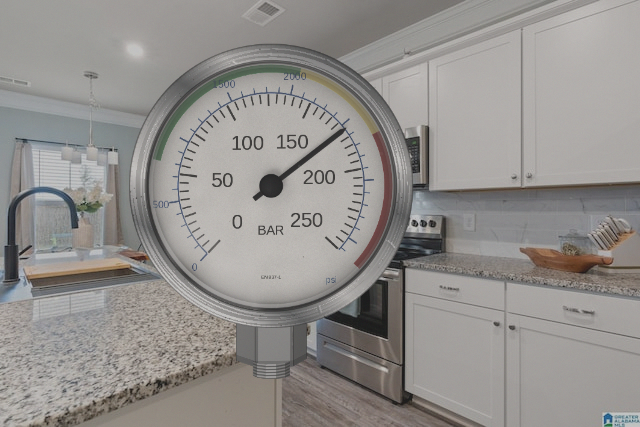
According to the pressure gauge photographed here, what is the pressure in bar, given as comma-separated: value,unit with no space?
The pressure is 175,bar
